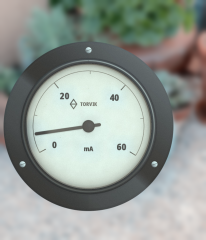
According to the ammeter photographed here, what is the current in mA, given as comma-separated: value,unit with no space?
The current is 5,mA
